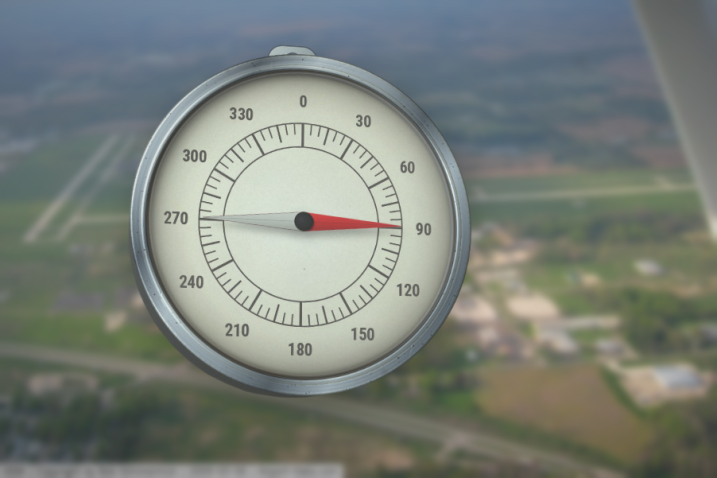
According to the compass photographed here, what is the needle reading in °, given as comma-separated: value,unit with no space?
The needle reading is 90,°
